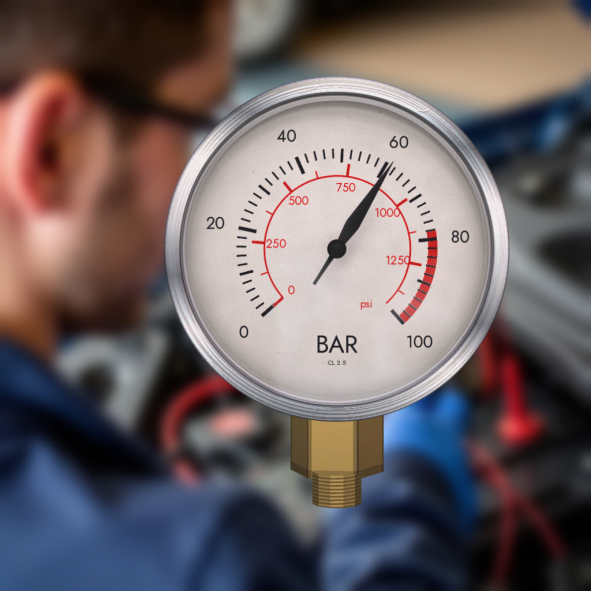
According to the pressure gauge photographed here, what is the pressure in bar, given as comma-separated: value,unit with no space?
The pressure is 61,bar
